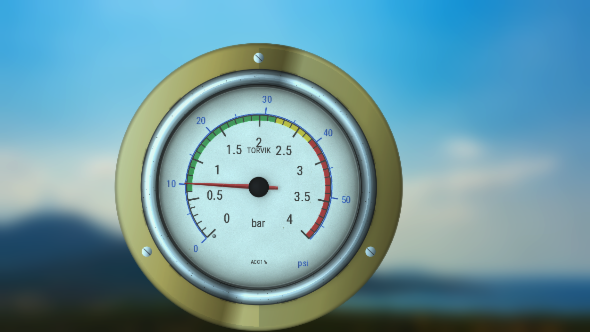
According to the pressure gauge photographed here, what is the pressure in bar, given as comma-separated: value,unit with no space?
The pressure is 0.7,bar
